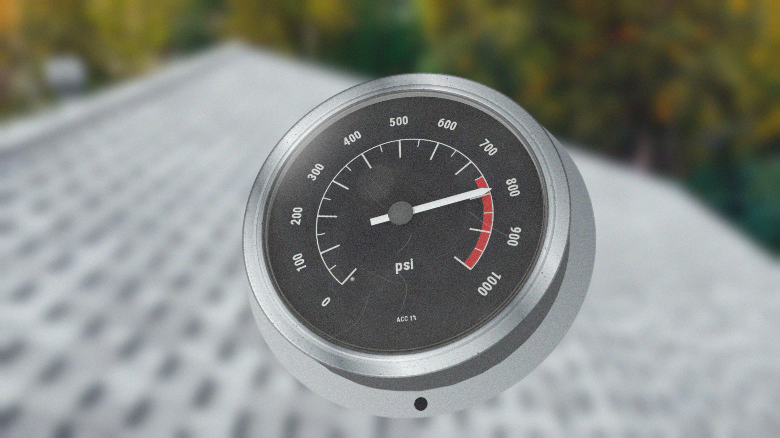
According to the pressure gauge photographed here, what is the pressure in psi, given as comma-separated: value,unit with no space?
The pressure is 800,psi
